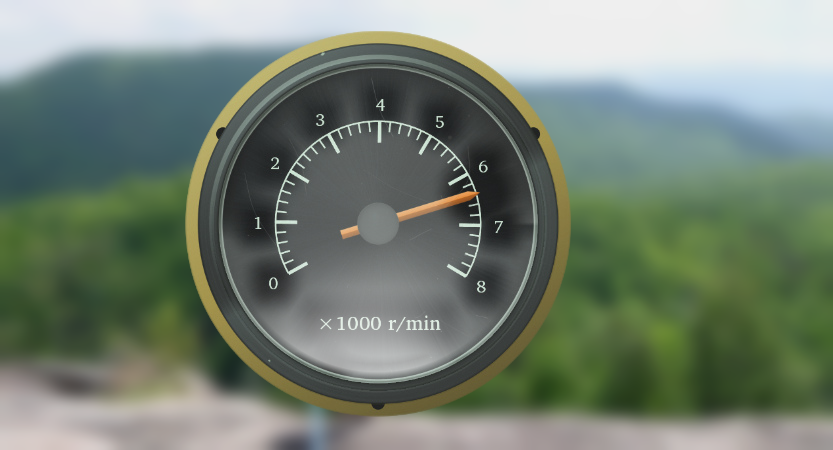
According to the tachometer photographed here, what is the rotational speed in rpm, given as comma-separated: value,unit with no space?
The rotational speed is 6400,rpm
